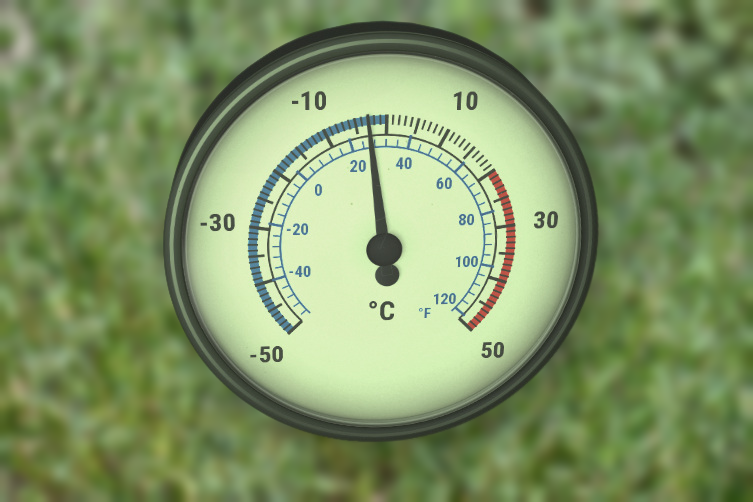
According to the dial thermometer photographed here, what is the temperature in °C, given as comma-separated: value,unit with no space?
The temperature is -3,°C
